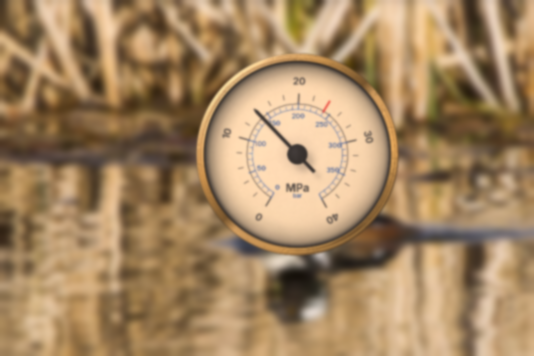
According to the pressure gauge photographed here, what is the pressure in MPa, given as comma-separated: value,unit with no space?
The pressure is 14,MPa
